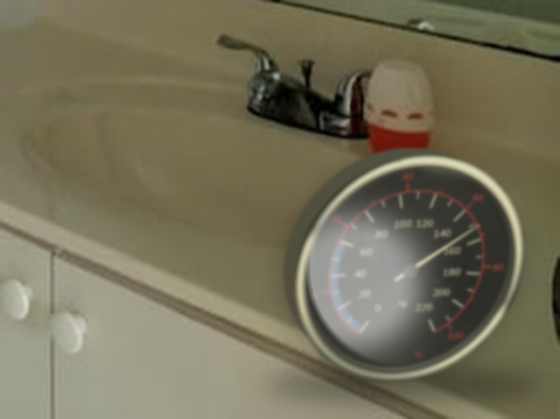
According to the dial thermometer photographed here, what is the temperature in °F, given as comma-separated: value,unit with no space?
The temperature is 150,°F
